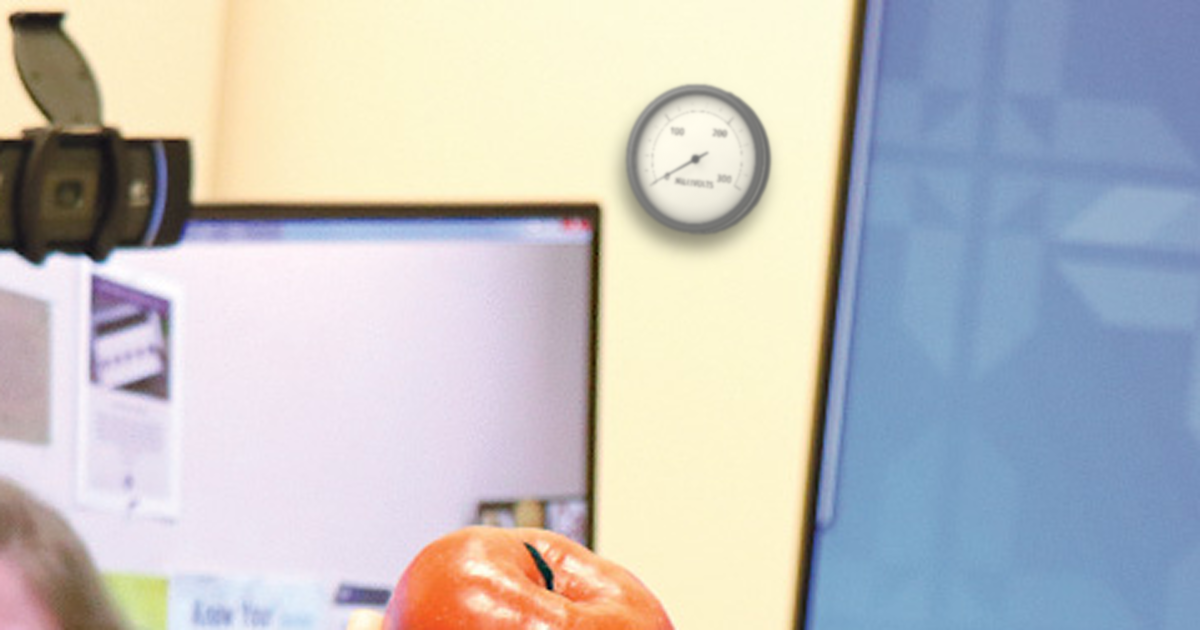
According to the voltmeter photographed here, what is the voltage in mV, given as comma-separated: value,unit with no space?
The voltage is 0,mV
